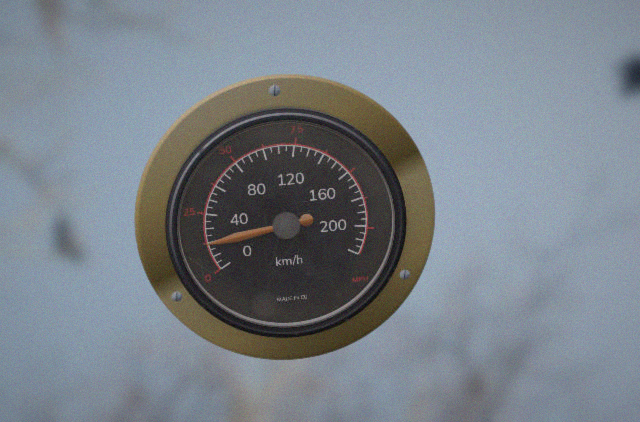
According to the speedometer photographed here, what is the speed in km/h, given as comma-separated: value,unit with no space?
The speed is 20,km/h
